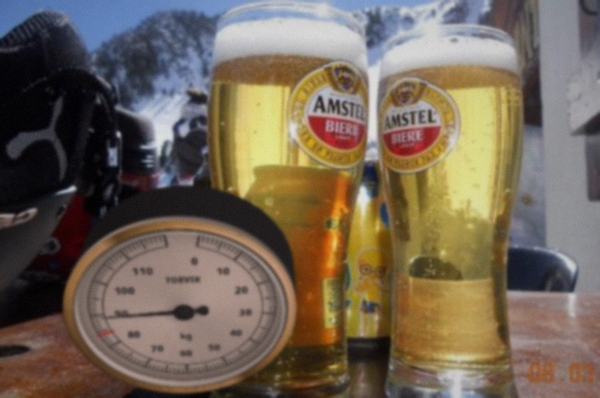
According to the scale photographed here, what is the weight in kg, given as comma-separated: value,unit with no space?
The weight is 90,kg
